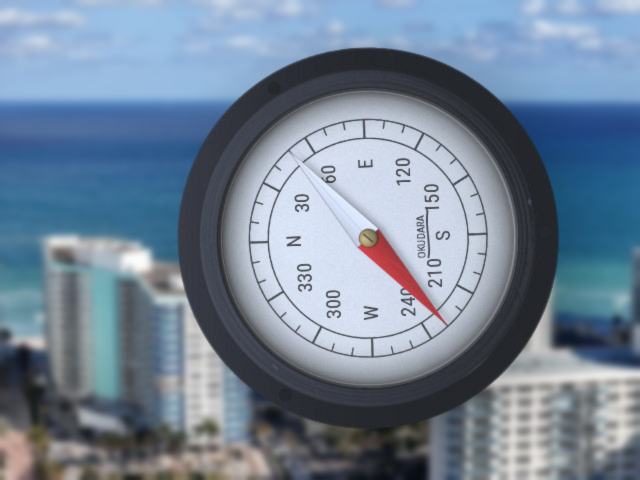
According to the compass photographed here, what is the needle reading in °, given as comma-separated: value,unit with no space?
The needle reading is 230,°
